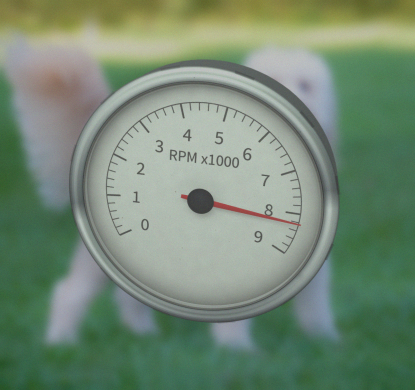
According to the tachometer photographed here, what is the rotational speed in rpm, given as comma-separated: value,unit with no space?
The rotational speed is 8200,rpm
